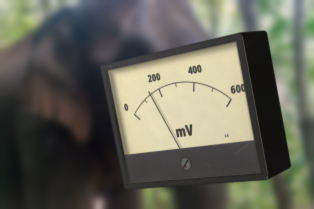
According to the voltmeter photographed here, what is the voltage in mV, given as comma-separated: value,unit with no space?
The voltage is 150,mV
